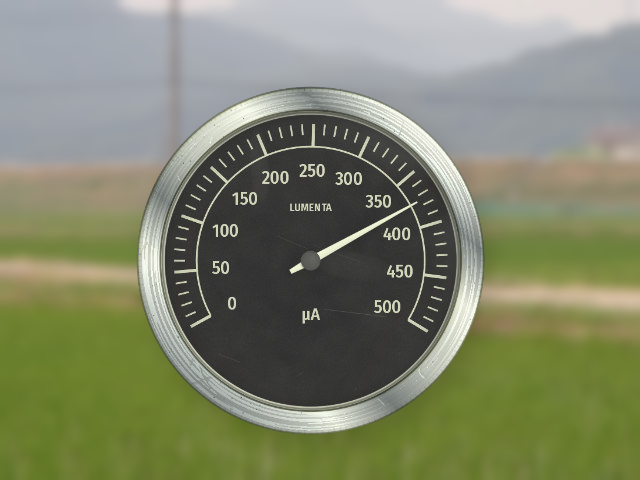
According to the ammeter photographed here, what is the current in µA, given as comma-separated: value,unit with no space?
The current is 375,µA
